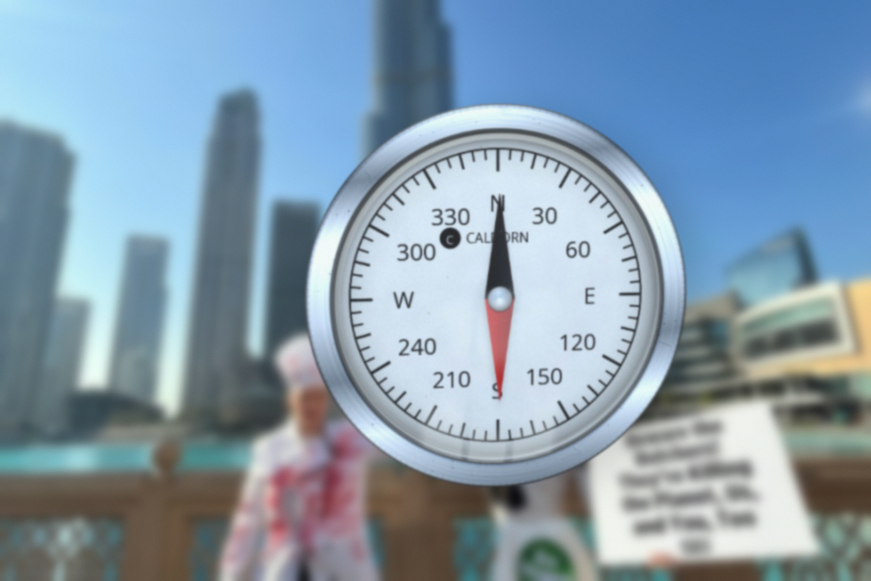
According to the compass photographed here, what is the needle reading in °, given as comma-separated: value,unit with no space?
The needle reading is 180,°
